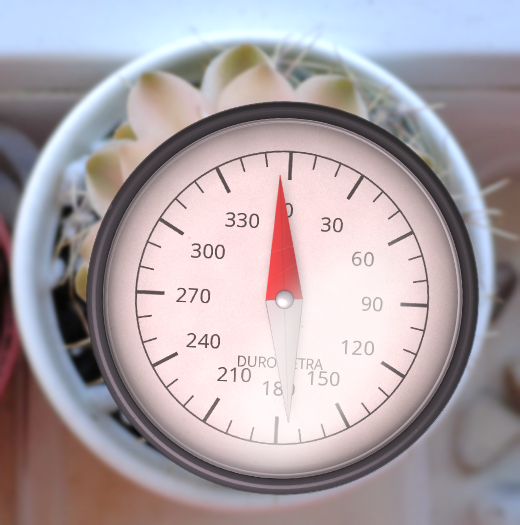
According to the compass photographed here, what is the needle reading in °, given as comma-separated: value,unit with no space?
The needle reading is 355,°
